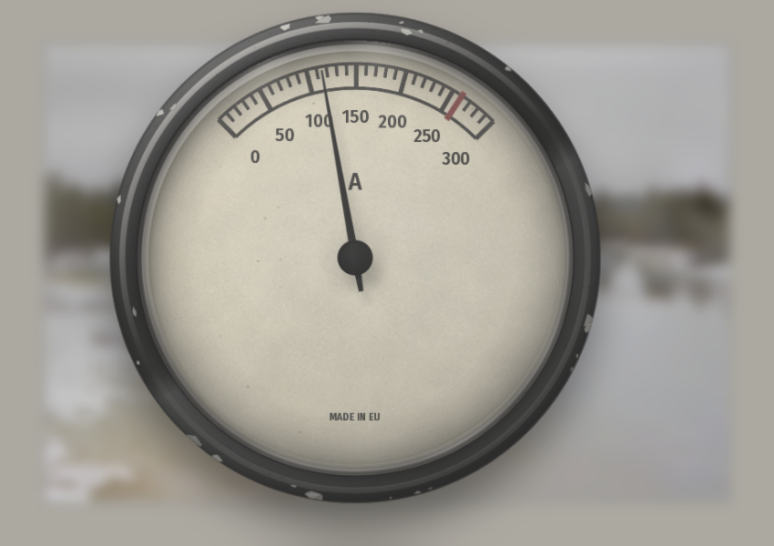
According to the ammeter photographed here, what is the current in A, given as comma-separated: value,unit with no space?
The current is 115,A
